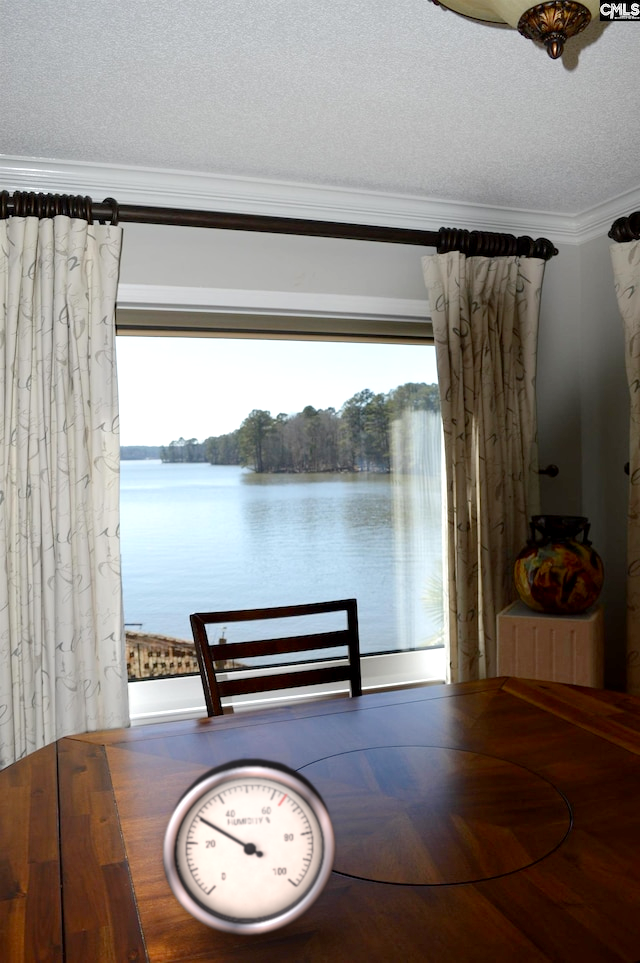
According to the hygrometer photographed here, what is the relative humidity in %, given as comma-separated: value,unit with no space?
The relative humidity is 30,%
